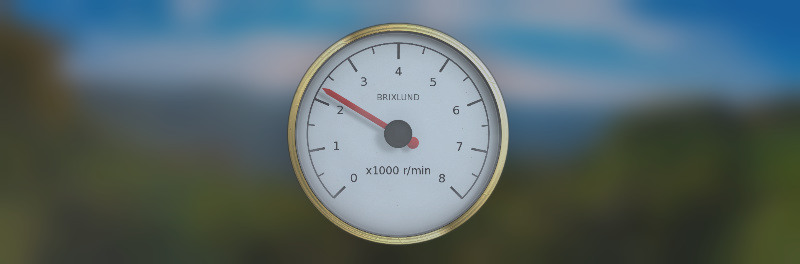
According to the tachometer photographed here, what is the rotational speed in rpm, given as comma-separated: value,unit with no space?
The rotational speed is 2250,rpm
